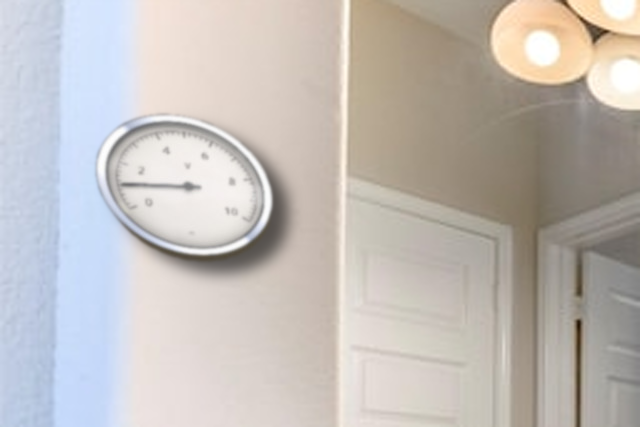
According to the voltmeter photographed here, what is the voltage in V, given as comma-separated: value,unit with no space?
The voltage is 1,V
